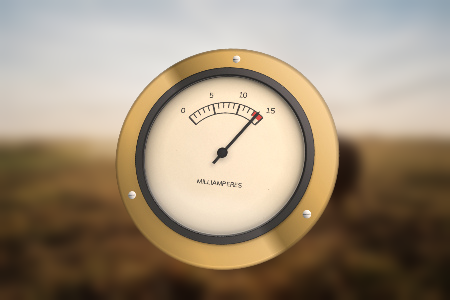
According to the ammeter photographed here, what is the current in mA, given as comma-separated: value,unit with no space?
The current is 14,mA
